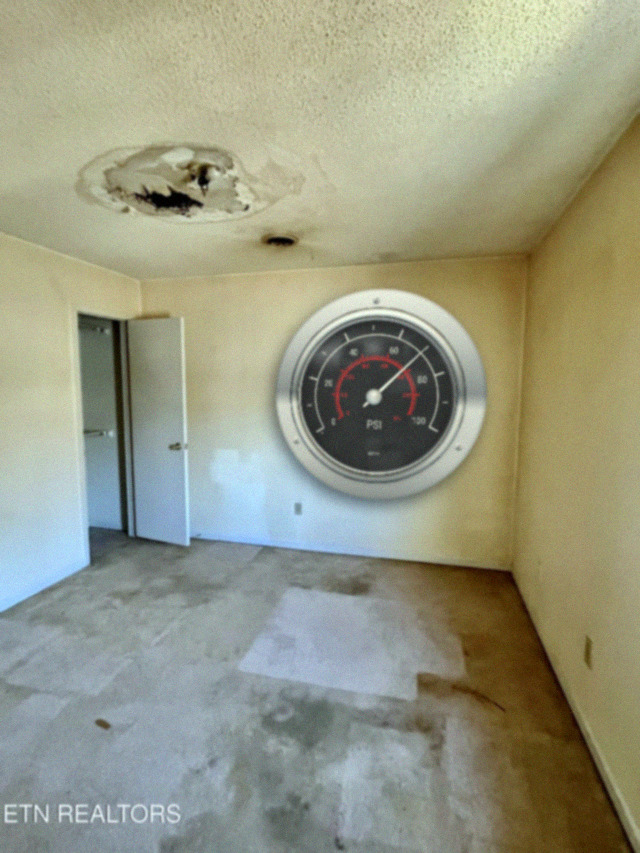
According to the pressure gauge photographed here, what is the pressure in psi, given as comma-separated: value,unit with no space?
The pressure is 70,psi
